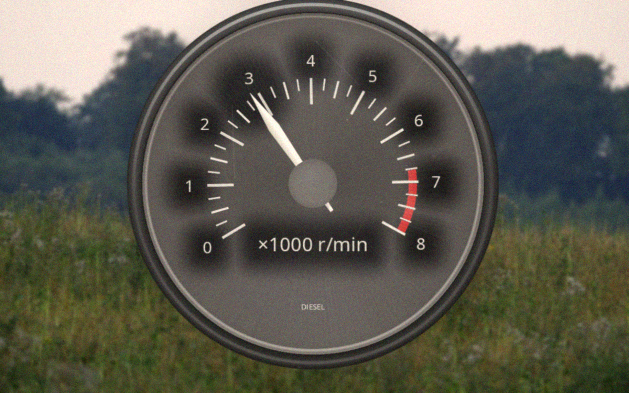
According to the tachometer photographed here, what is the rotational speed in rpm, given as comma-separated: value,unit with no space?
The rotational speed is 2875,rpm
